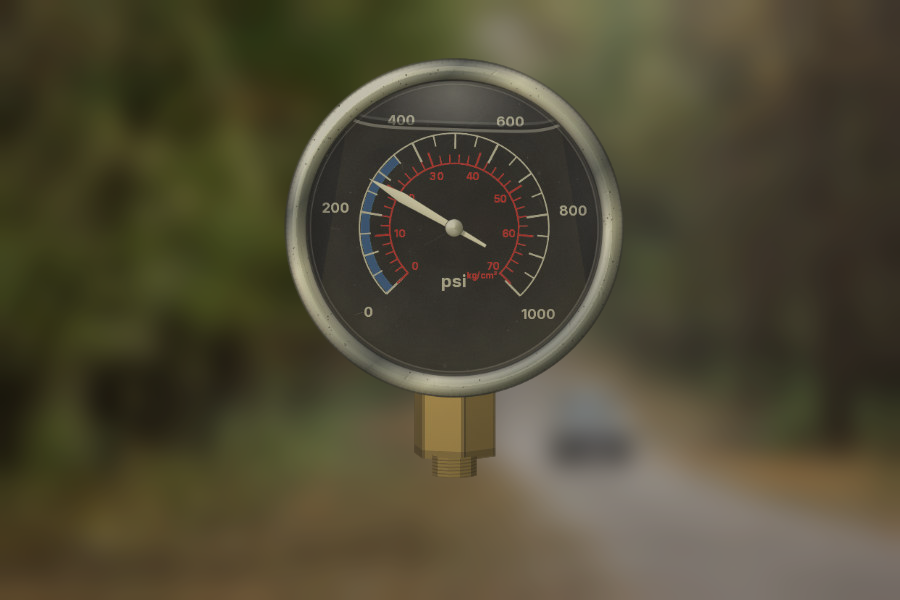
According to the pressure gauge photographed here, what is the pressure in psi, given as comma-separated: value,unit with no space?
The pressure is 275,psi
